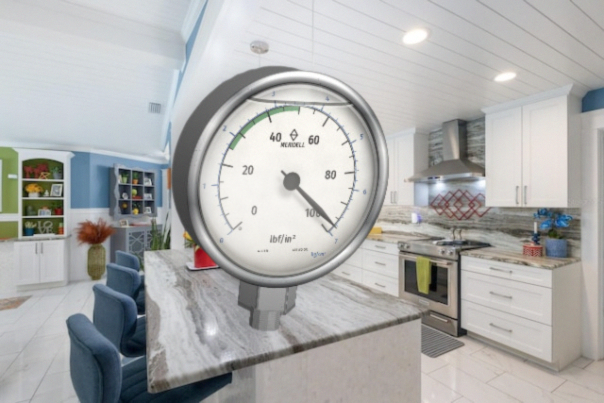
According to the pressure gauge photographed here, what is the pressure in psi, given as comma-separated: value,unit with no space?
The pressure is 97.5,psi
